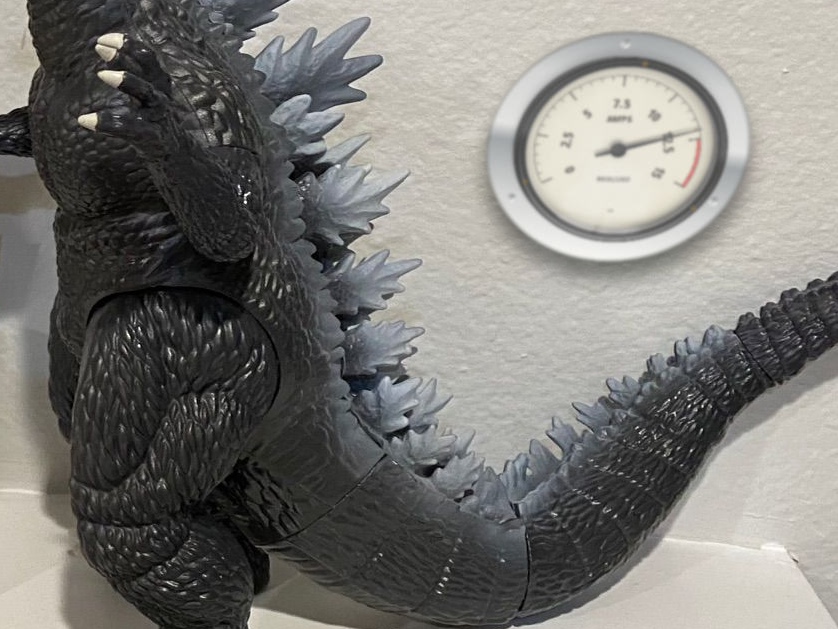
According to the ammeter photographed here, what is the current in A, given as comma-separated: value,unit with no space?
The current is 12,A
